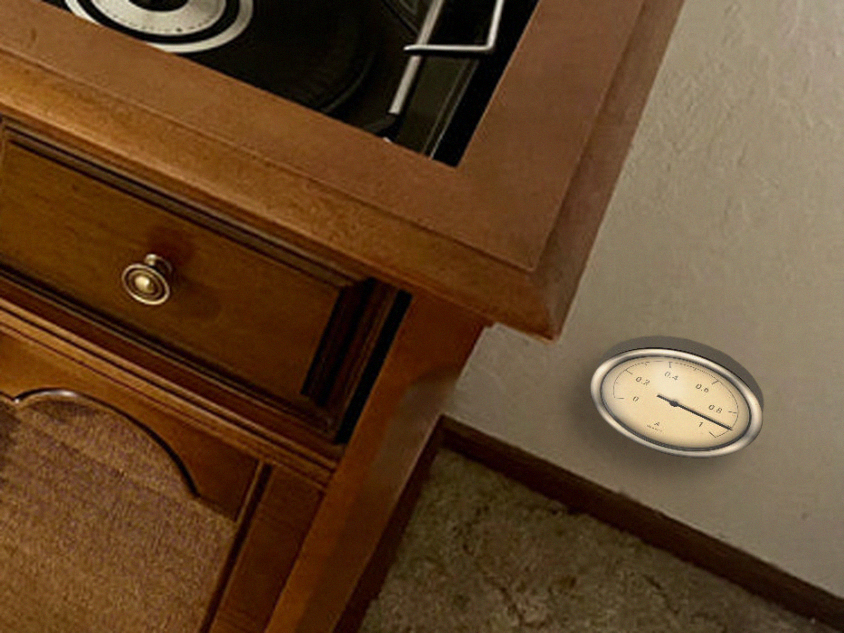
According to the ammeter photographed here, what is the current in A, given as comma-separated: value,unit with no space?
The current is 0.9,A
